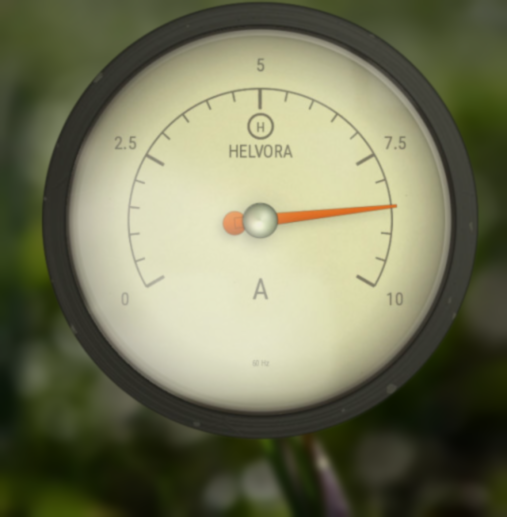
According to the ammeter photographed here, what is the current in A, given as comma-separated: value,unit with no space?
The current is 8.5,A
